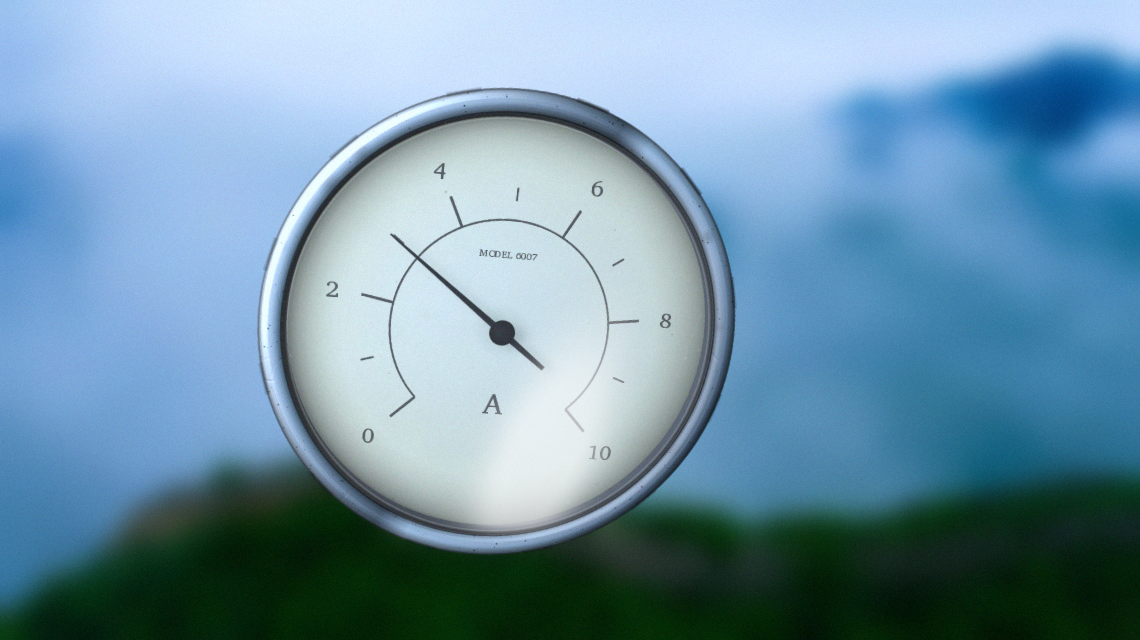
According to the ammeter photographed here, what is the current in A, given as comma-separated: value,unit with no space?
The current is 3,A
